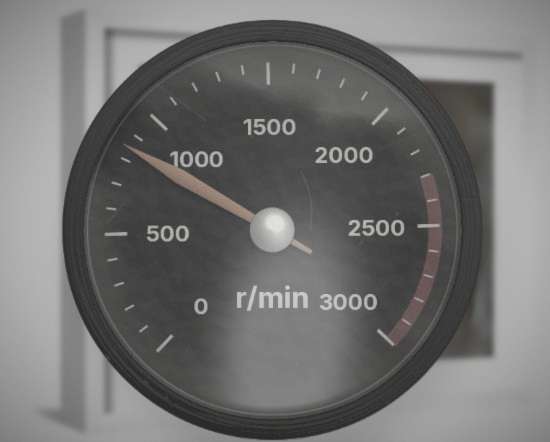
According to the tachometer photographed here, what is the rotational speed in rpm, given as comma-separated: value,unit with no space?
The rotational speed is 850,rpm
